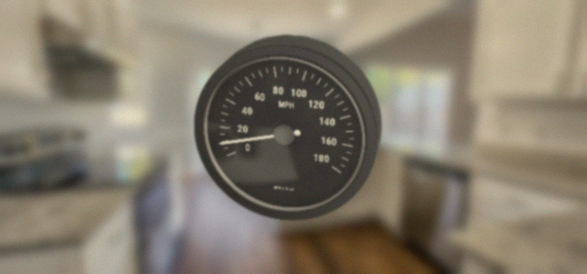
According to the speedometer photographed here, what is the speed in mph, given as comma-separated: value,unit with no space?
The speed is 10,mph
